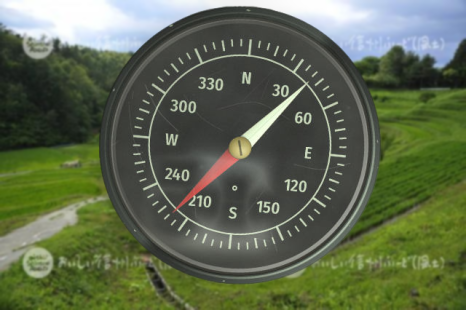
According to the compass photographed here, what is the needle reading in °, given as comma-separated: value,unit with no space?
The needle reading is 220,°
